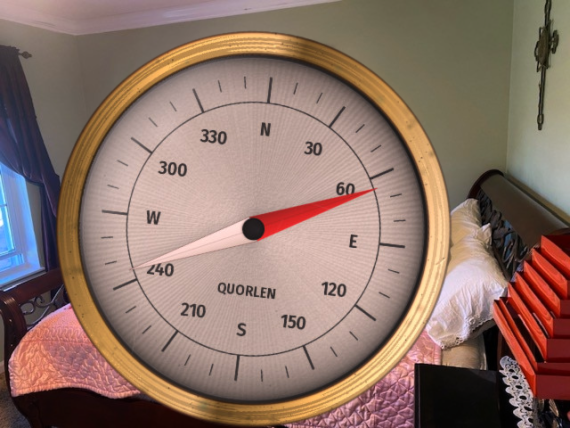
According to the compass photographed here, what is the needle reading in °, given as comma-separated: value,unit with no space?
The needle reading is 65,°
